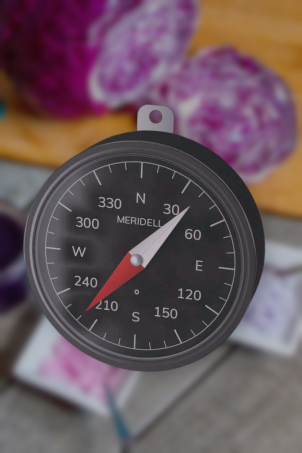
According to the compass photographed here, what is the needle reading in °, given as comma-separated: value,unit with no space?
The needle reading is 220,°
